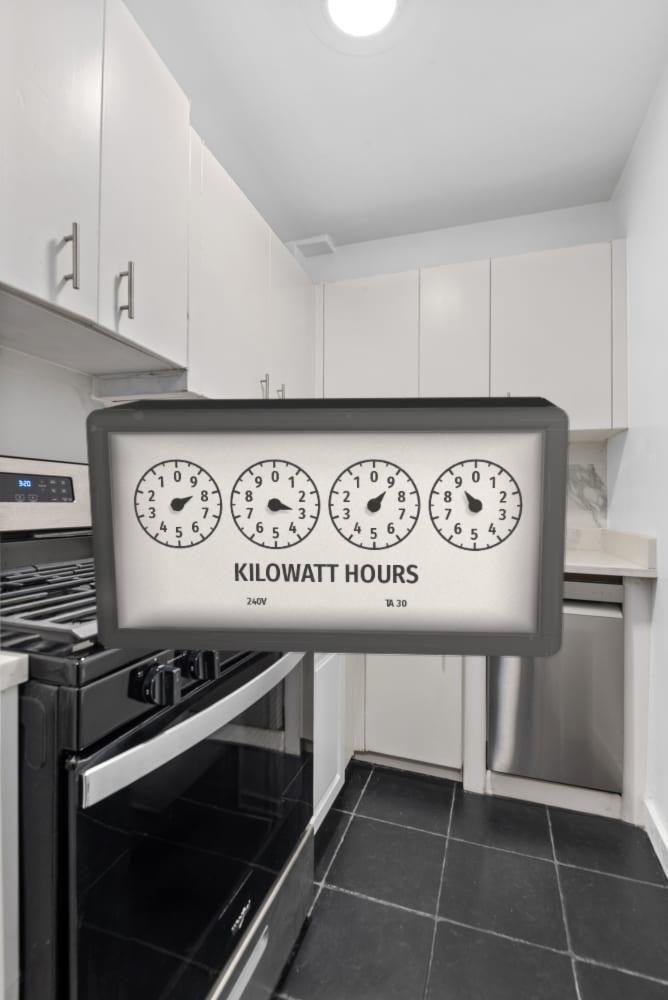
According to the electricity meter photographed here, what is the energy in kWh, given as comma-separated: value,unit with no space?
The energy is 8289,kWh
